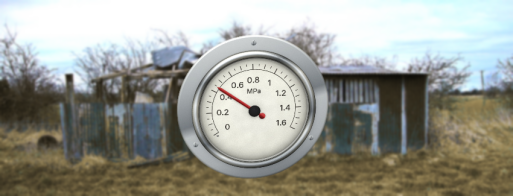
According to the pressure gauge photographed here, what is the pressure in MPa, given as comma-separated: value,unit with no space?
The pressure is 0.45,MPa
